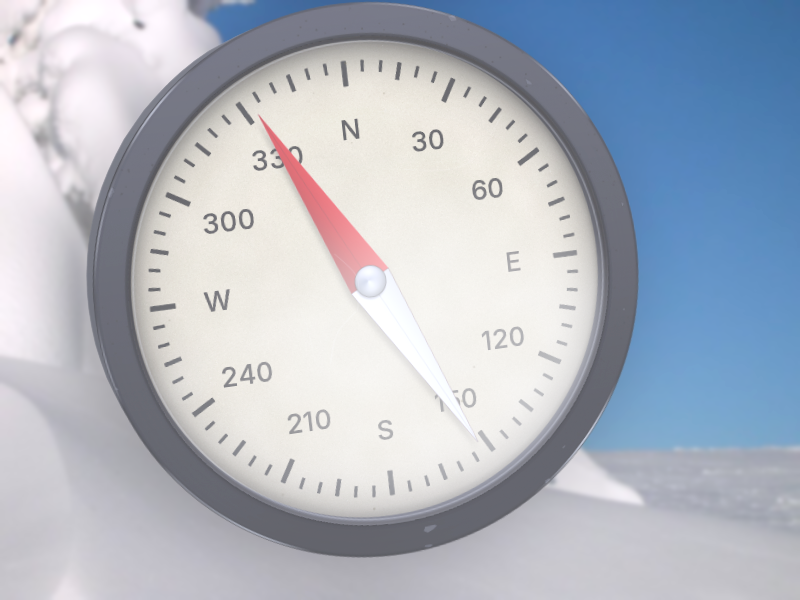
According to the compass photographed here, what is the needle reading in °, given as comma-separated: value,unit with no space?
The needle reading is 332.5,°
